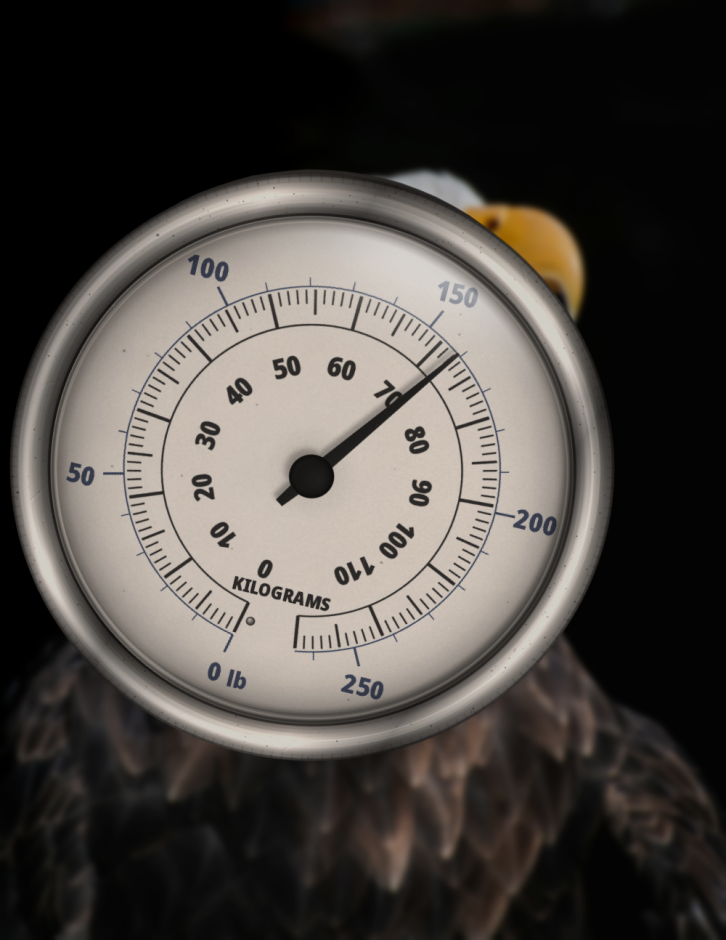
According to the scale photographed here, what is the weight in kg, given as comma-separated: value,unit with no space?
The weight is 72,kg
